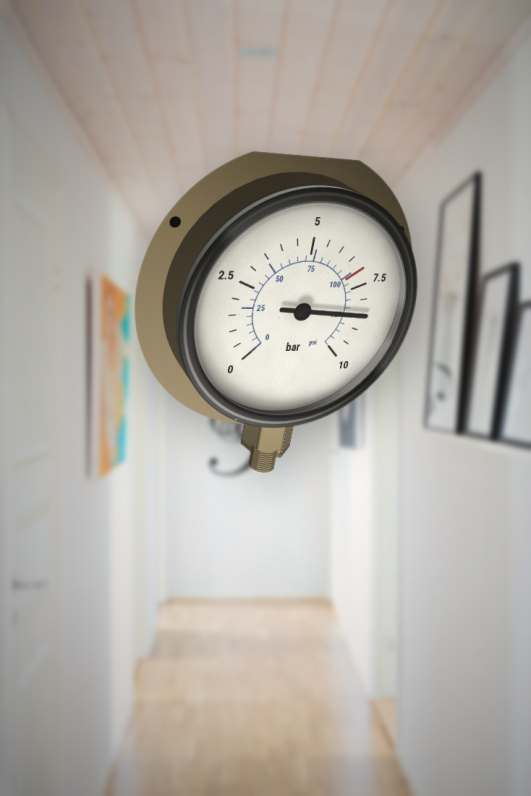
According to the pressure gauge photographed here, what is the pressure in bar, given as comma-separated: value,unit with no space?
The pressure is 8.5,bar
